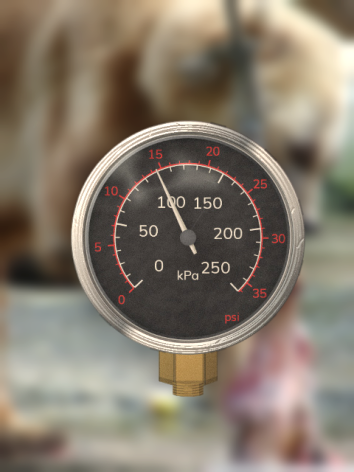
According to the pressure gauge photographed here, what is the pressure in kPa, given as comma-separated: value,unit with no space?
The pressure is 100,kPa
